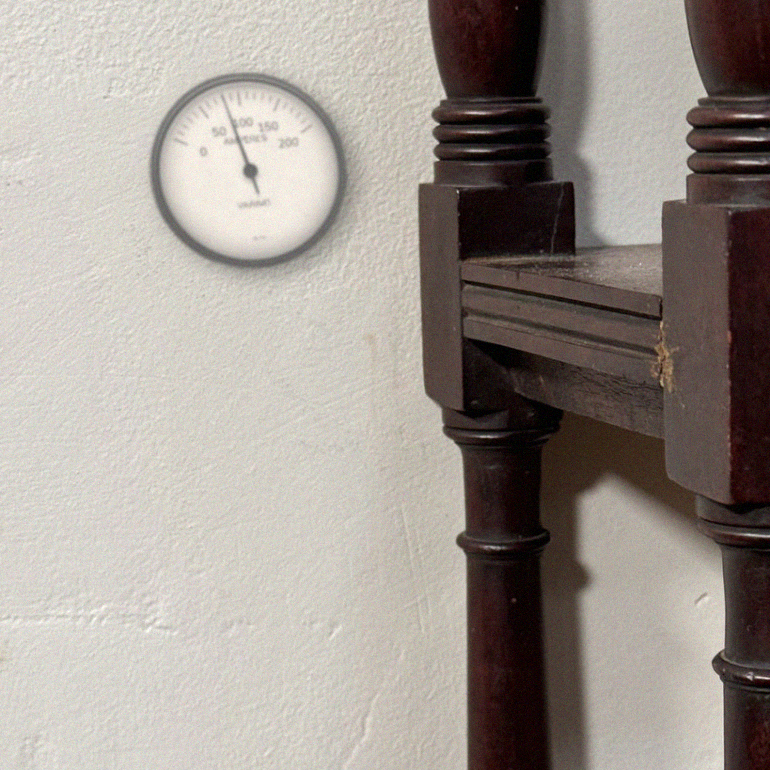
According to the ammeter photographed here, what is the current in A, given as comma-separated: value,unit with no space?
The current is 80,A
